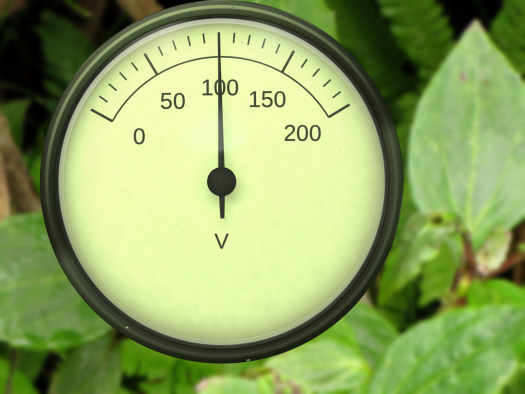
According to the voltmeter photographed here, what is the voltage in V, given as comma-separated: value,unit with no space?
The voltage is 100,V
